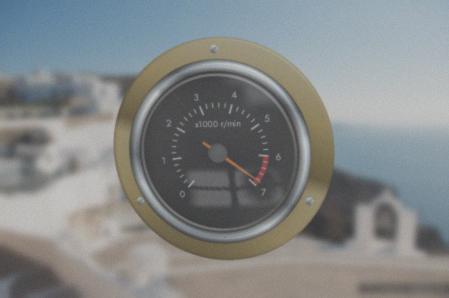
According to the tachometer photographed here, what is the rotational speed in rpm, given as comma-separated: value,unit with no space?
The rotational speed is 6800,rpm
